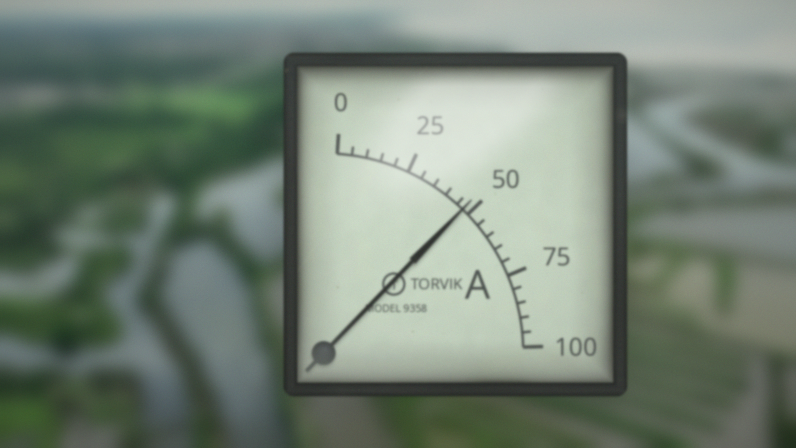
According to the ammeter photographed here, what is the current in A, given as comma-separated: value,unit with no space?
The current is 47.5,A
